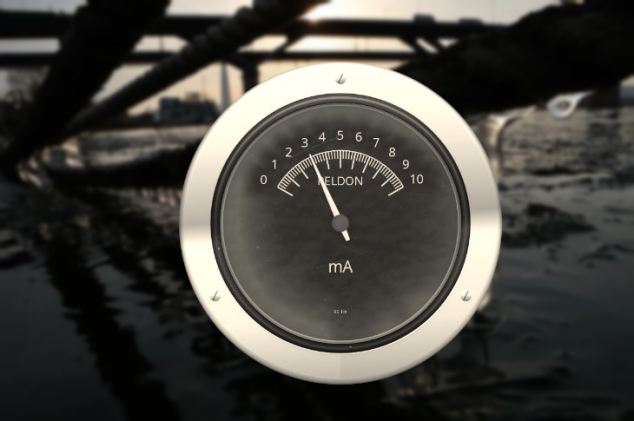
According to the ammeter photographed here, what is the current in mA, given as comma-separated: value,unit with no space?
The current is 3,mA
